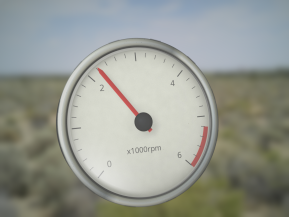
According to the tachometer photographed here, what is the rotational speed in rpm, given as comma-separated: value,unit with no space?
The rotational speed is 2200,rpm
